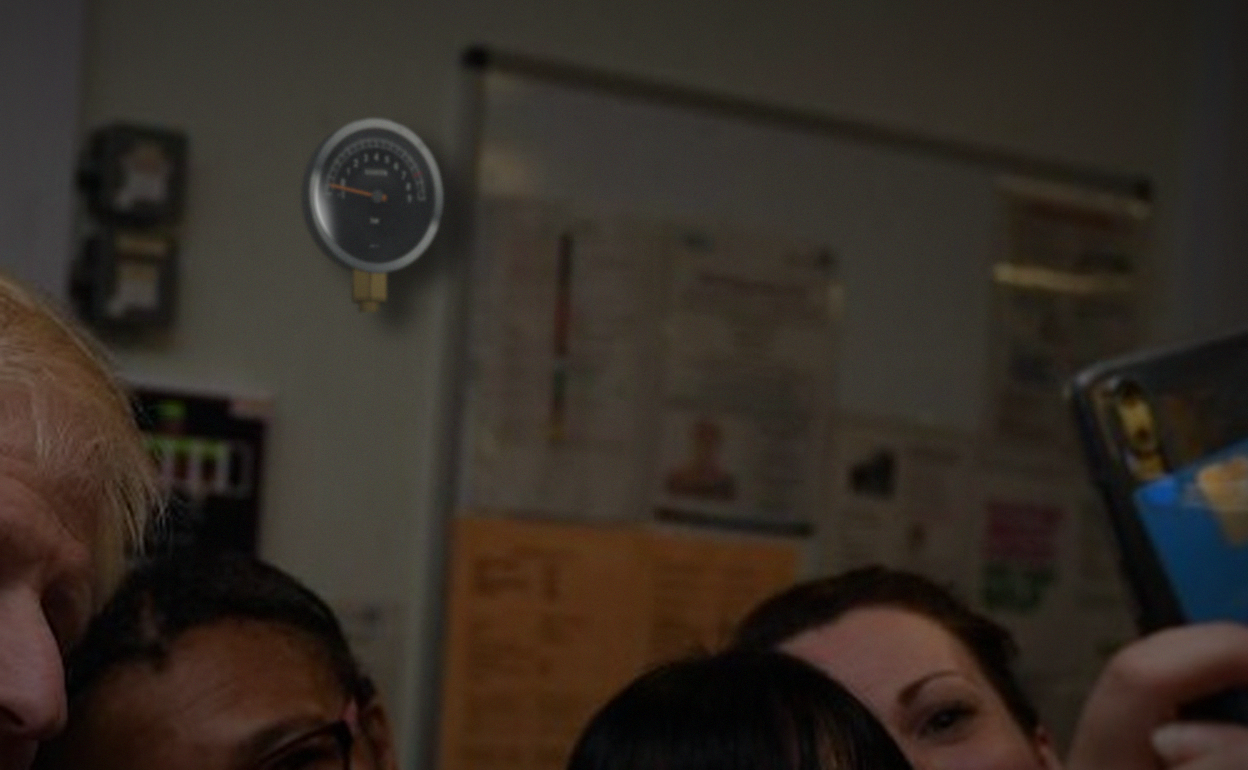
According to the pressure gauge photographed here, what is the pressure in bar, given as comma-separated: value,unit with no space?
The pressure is -0.5,bar
